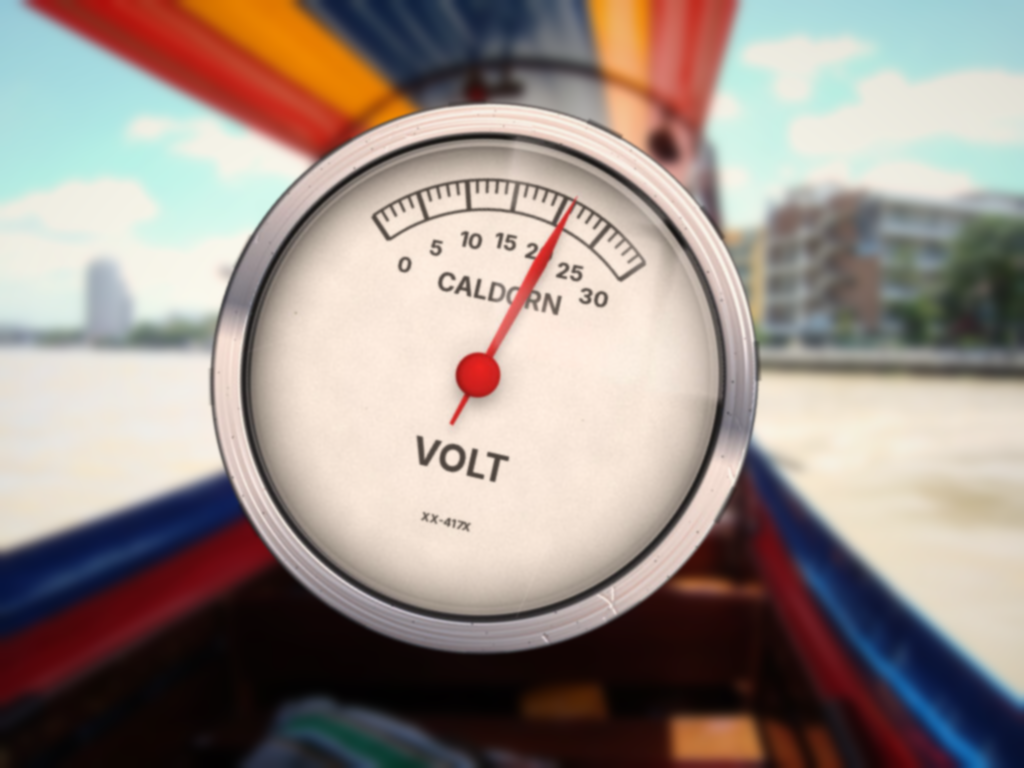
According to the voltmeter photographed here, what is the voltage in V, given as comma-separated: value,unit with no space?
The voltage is 21,V
